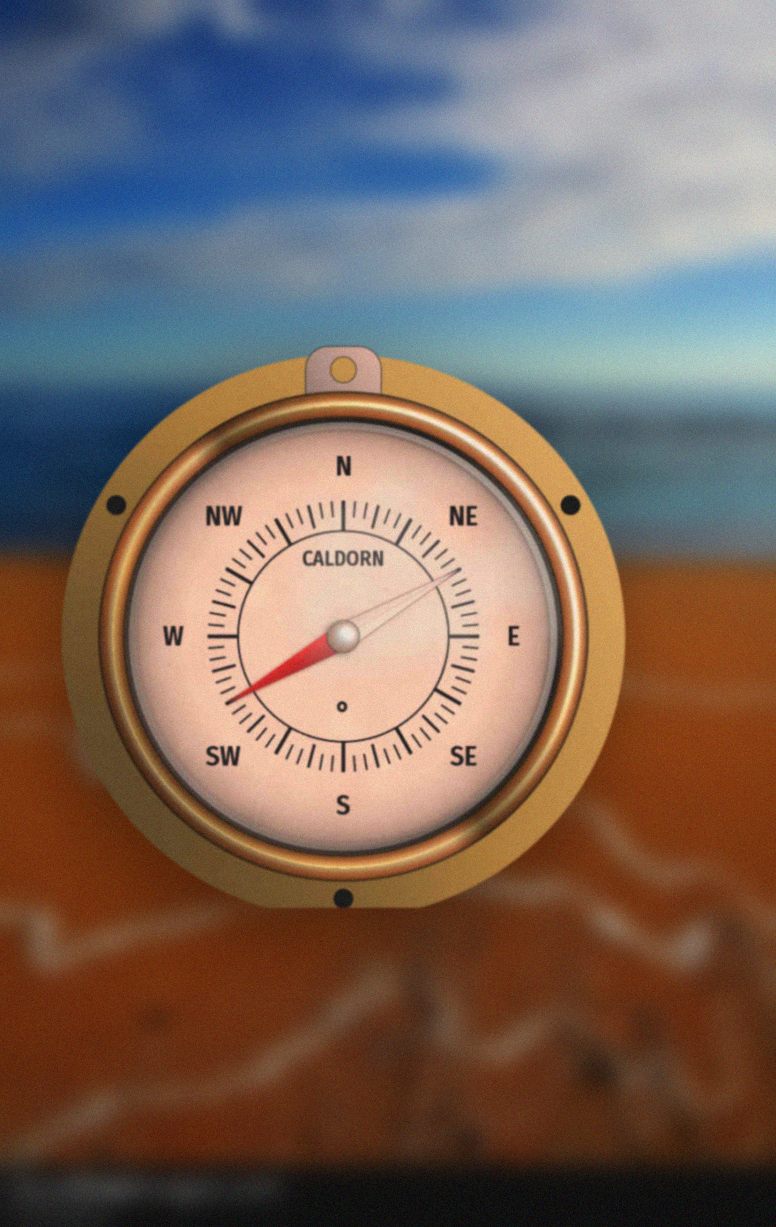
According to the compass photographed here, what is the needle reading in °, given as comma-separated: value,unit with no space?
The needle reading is 240,°
